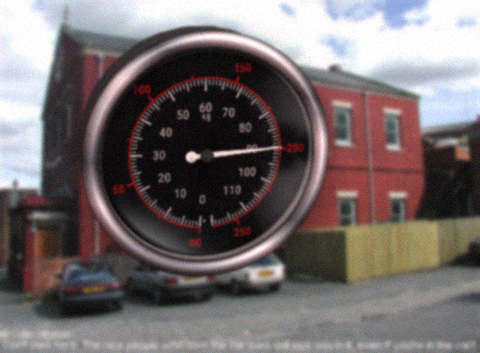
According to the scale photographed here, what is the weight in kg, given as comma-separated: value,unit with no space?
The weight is 90,kg
